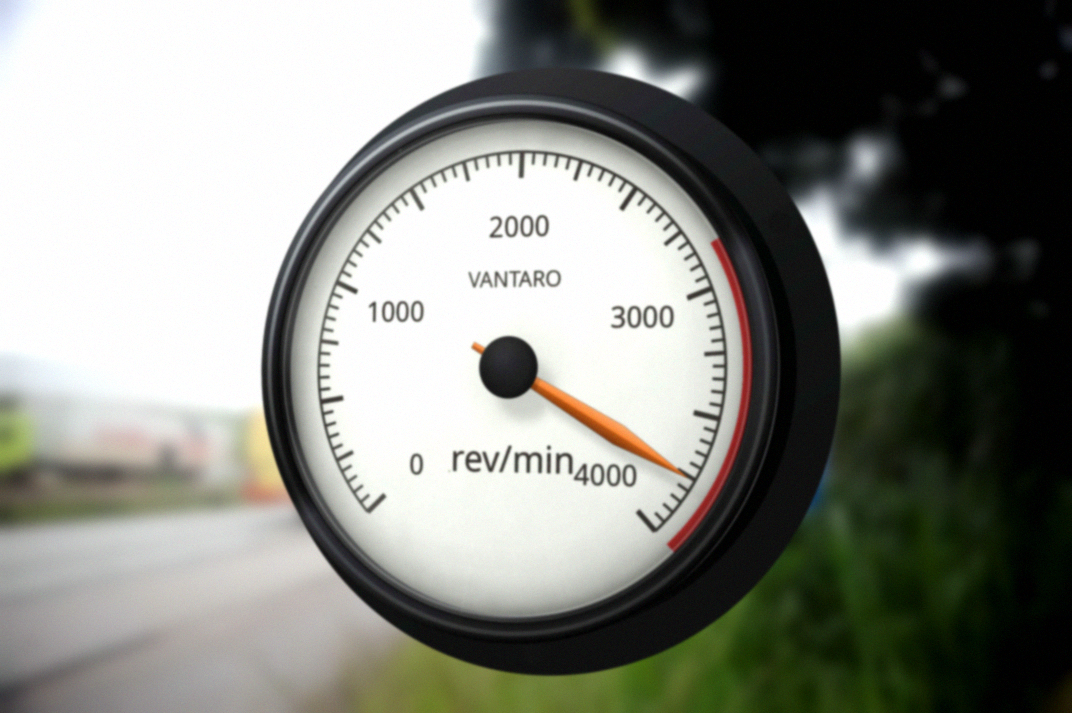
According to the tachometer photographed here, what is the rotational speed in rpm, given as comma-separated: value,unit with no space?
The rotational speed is 3750,rpm
